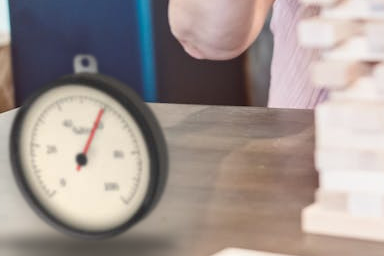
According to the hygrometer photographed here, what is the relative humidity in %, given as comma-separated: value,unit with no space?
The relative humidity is 60,%
